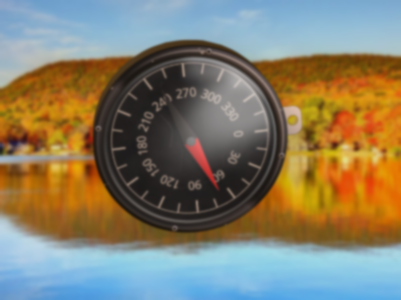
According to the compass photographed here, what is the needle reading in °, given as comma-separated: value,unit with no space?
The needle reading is 67.5,°
